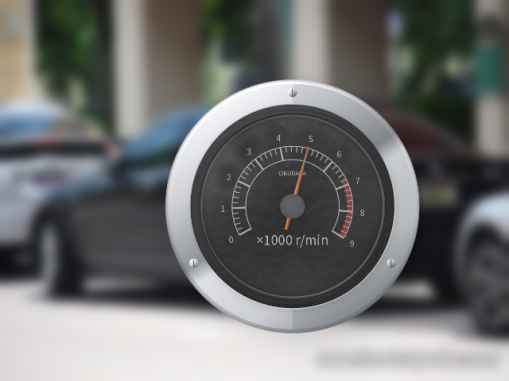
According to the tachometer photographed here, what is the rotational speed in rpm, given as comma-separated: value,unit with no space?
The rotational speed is 5000,rpm
